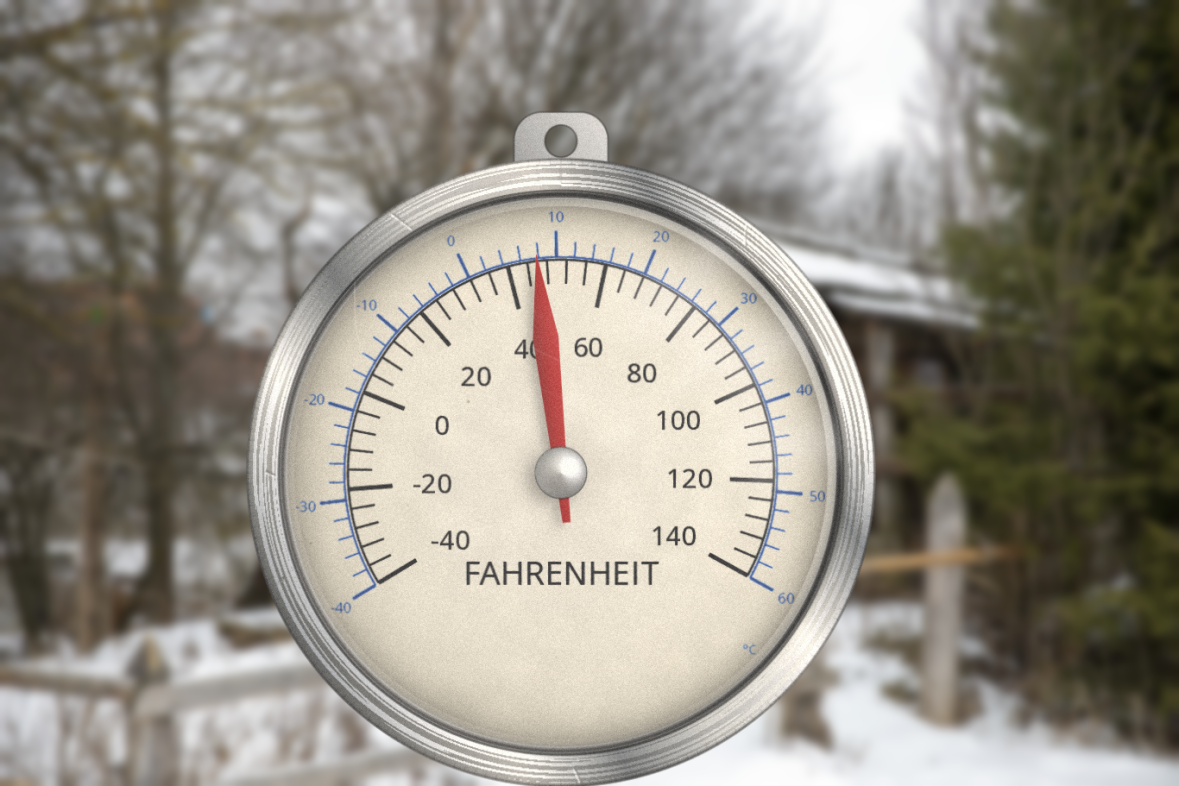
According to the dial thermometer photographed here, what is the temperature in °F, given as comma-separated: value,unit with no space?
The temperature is 46,°F
